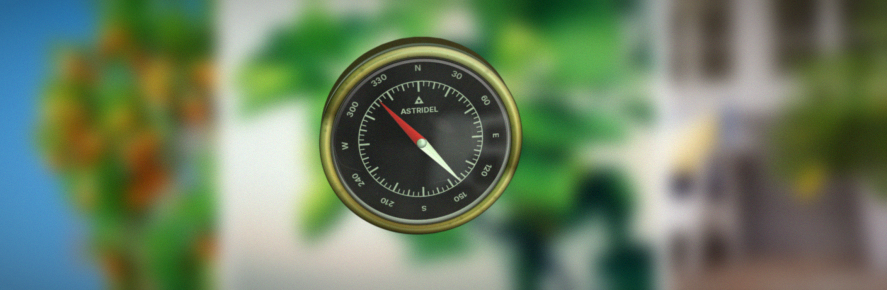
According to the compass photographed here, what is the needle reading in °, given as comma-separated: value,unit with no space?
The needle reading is 320,°
